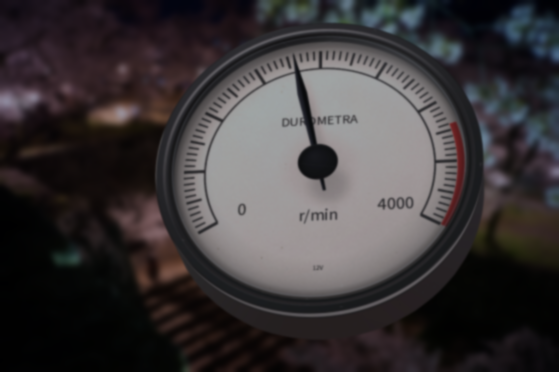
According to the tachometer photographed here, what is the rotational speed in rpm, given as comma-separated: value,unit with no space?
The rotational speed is 1800,rpm
